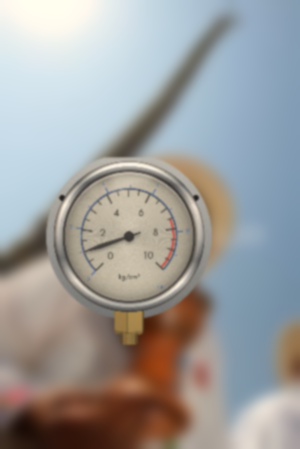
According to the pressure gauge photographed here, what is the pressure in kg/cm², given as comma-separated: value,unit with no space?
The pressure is 1,kg/cm²
